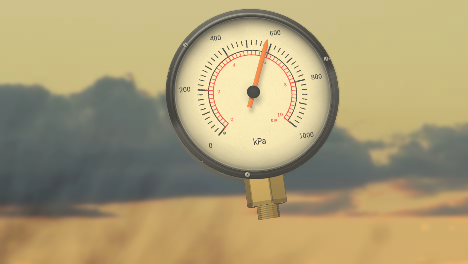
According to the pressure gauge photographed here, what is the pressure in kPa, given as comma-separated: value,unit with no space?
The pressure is 580,kPa
